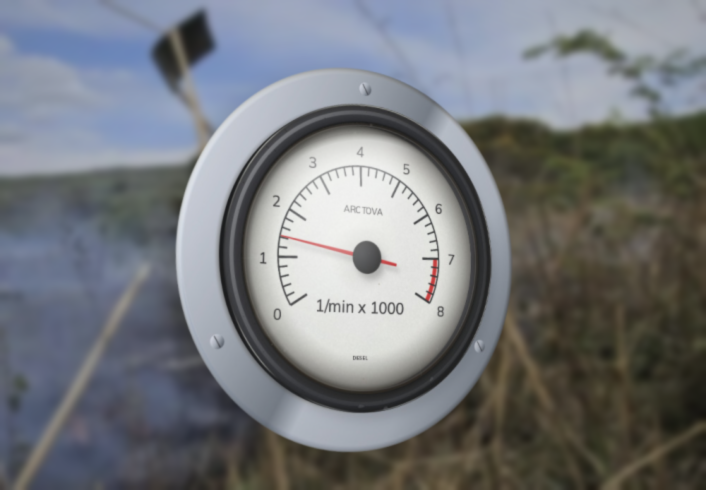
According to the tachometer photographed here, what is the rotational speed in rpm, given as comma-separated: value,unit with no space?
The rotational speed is 1400,rpm
